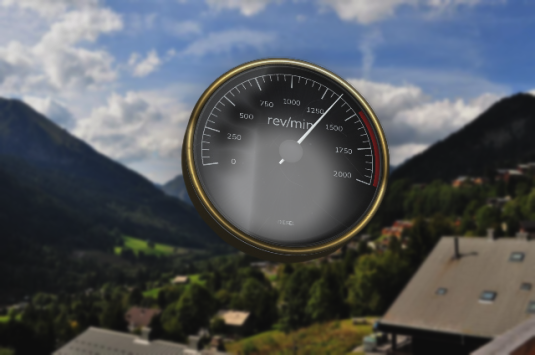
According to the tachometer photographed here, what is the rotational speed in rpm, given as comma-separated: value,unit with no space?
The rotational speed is 1350,rpm
